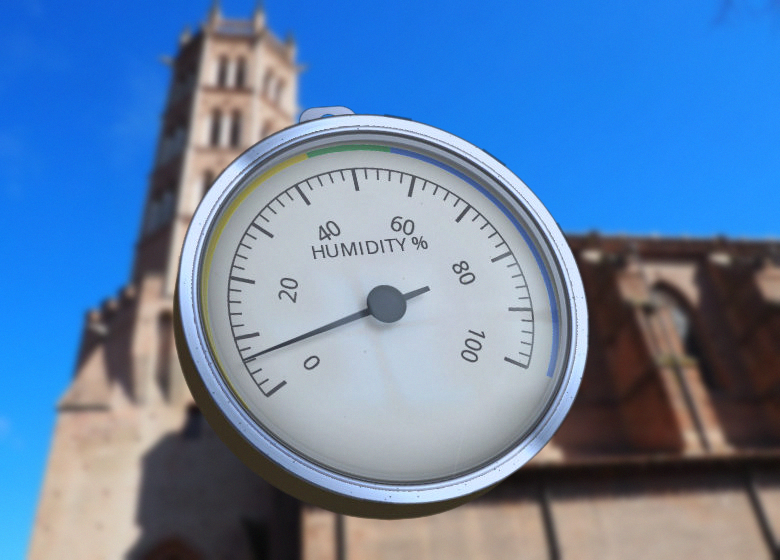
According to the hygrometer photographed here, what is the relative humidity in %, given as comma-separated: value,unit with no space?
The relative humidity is 6,%
